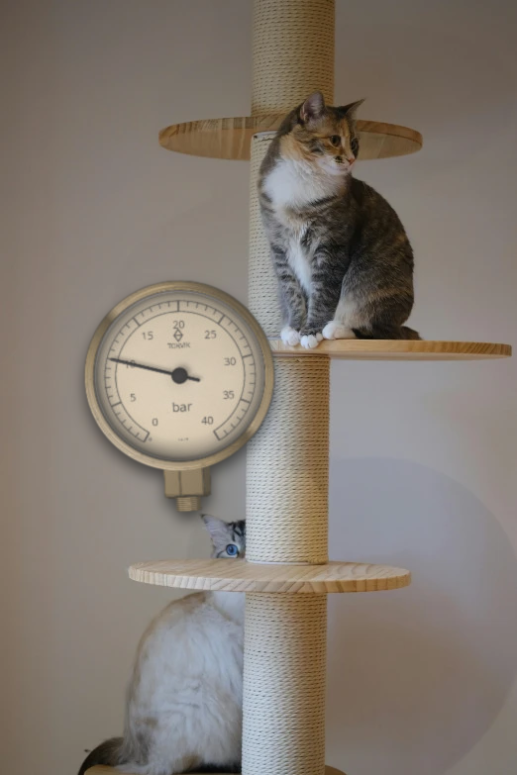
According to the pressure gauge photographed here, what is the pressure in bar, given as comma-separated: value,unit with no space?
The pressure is 10,bar
